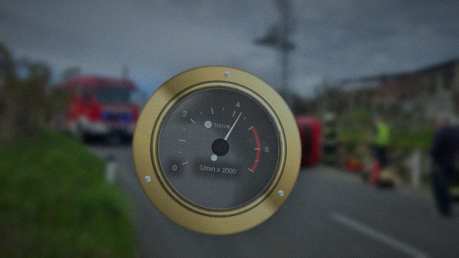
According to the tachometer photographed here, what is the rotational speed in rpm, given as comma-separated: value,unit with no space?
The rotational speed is 4250,rpm
